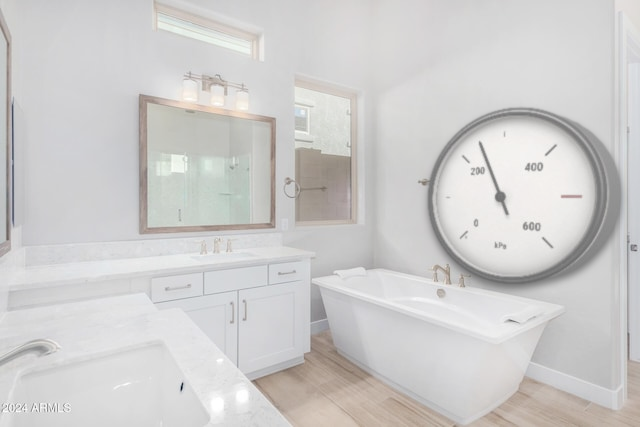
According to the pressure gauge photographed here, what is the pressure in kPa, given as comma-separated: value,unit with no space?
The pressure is 250,kPa
